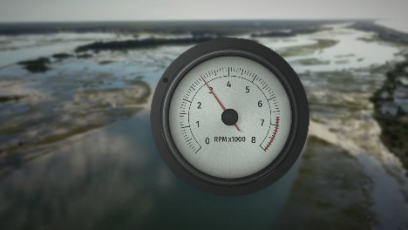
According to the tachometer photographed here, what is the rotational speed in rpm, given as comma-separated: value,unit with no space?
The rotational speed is 3000,rpm
